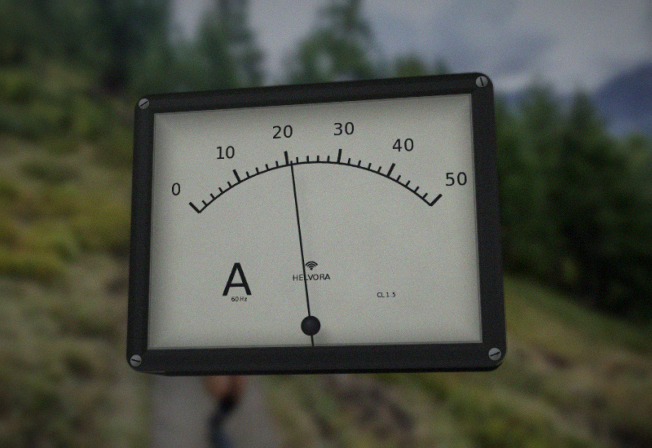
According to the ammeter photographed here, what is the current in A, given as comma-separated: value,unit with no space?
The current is 21,A
